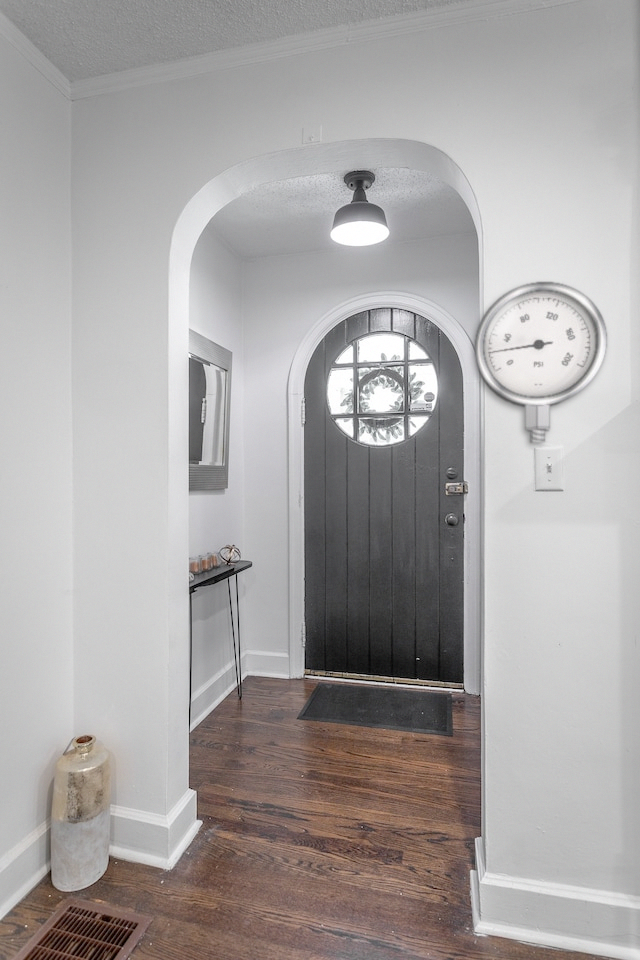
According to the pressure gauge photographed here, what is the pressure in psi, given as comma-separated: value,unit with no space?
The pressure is 20,psi
